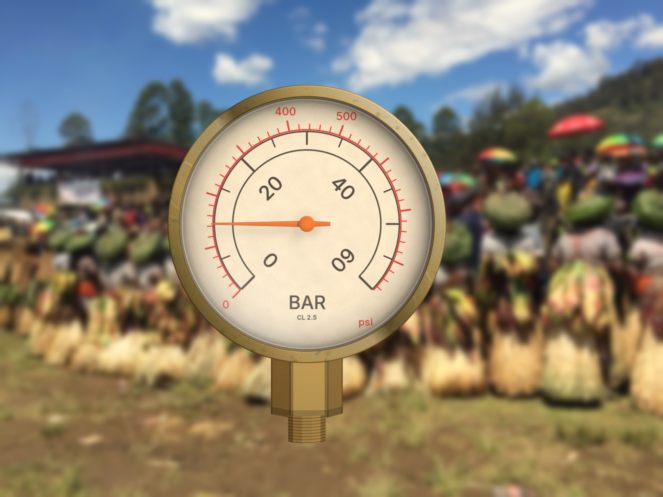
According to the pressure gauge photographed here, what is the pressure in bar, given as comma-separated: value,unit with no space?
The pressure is 10,bar
